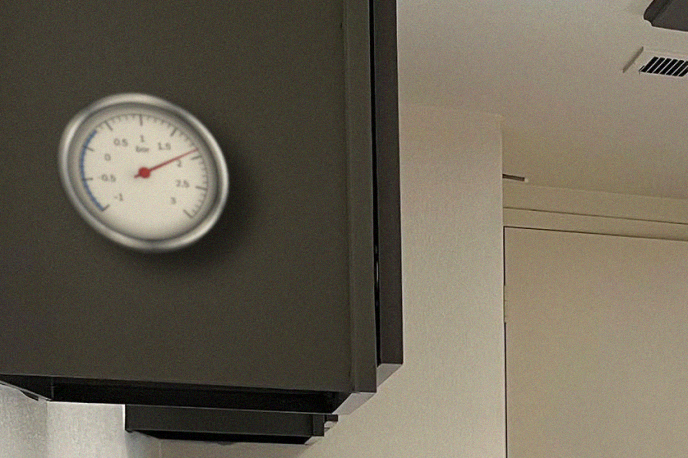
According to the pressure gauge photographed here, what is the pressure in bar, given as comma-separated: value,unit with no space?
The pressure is 1.9,bar
